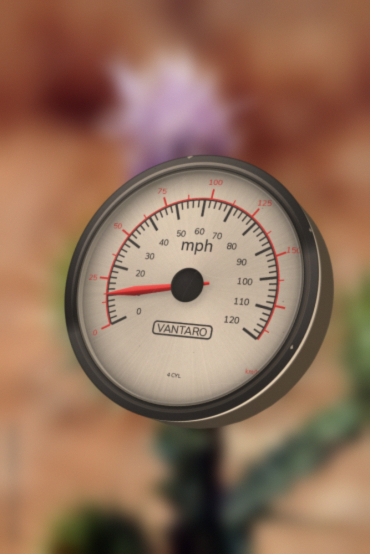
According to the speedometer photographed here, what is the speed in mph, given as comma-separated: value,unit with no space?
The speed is 10,mph
